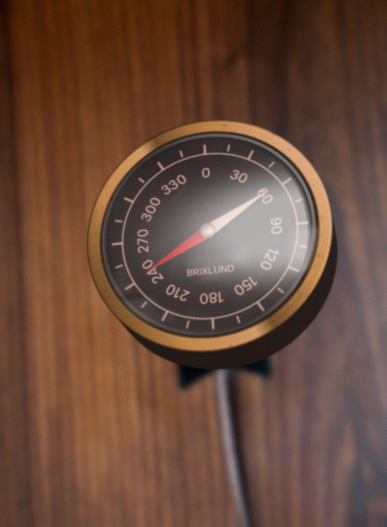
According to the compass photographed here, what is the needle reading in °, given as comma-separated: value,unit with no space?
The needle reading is 240,°
